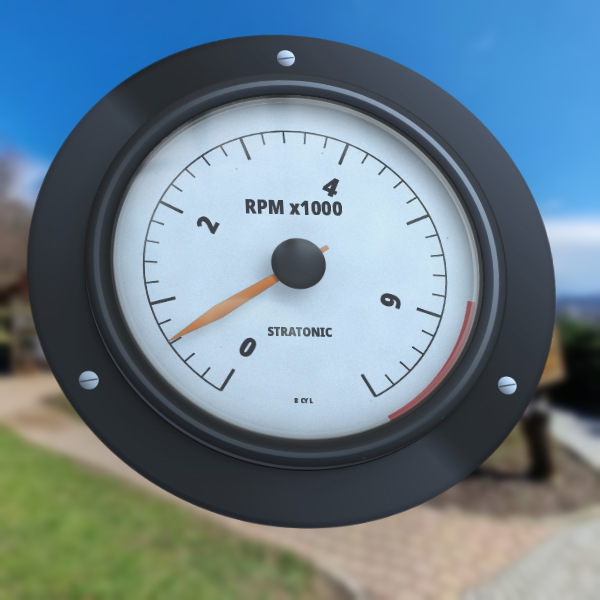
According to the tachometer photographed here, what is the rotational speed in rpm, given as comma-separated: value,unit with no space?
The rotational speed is 600,rpm
